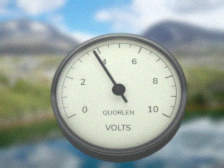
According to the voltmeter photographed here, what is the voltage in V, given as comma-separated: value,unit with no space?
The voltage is 3.75,V
